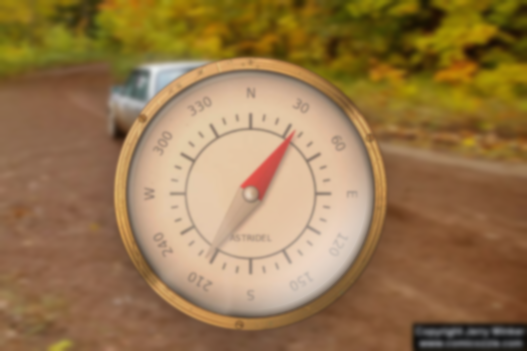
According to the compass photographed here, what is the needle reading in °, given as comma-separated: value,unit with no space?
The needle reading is 35,°
